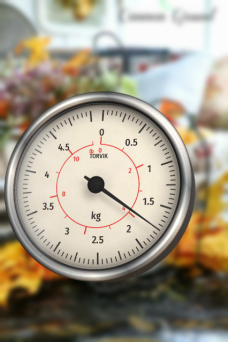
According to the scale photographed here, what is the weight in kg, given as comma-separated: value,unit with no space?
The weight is 1.75,kg
